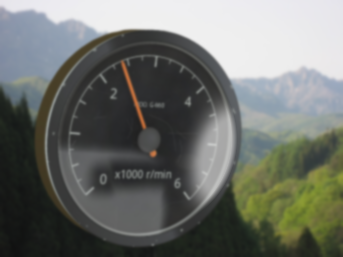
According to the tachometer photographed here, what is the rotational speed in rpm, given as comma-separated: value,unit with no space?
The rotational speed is 2375,rpm
